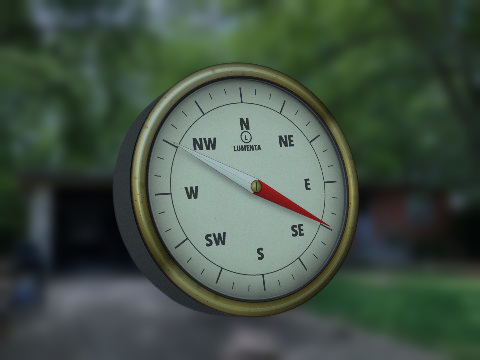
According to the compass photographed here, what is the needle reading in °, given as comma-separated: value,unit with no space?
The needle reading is 120,°
